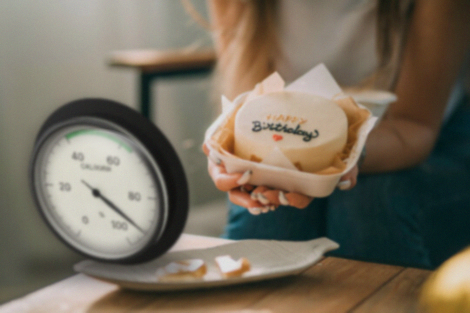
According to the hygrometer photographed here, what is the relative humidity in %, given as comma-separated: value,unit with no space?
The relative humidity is 92,%
